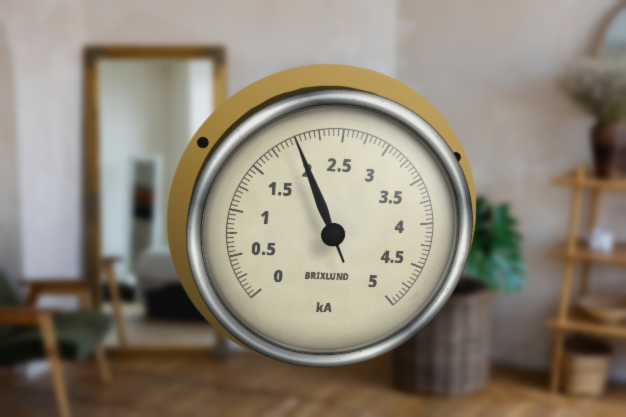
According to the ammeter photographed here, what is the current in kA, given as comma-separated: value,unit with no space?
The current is 2,kA
